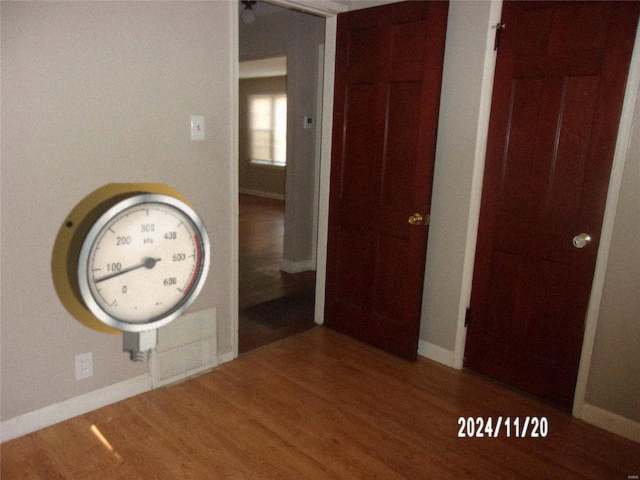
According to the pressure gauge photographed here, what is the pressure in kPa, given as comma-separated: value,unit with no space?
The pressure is 75,kPa
